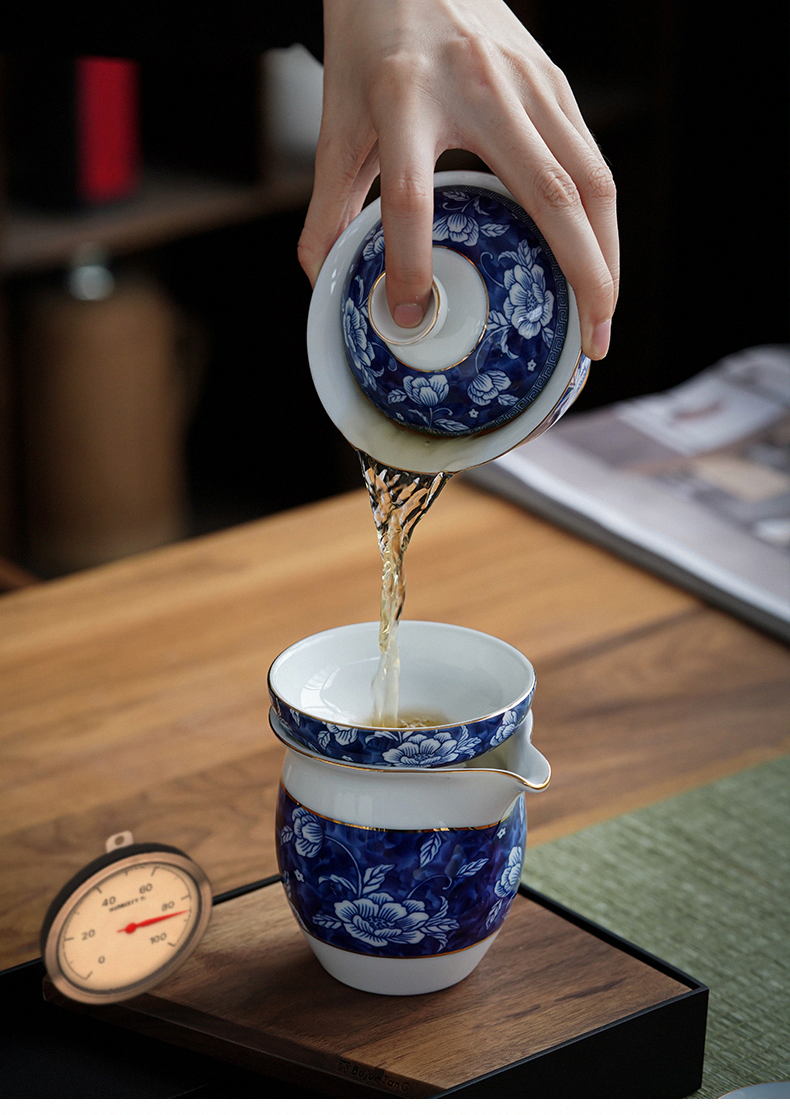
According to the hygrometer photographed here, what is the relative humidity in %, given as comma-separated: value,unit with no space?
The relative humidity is 85,%
